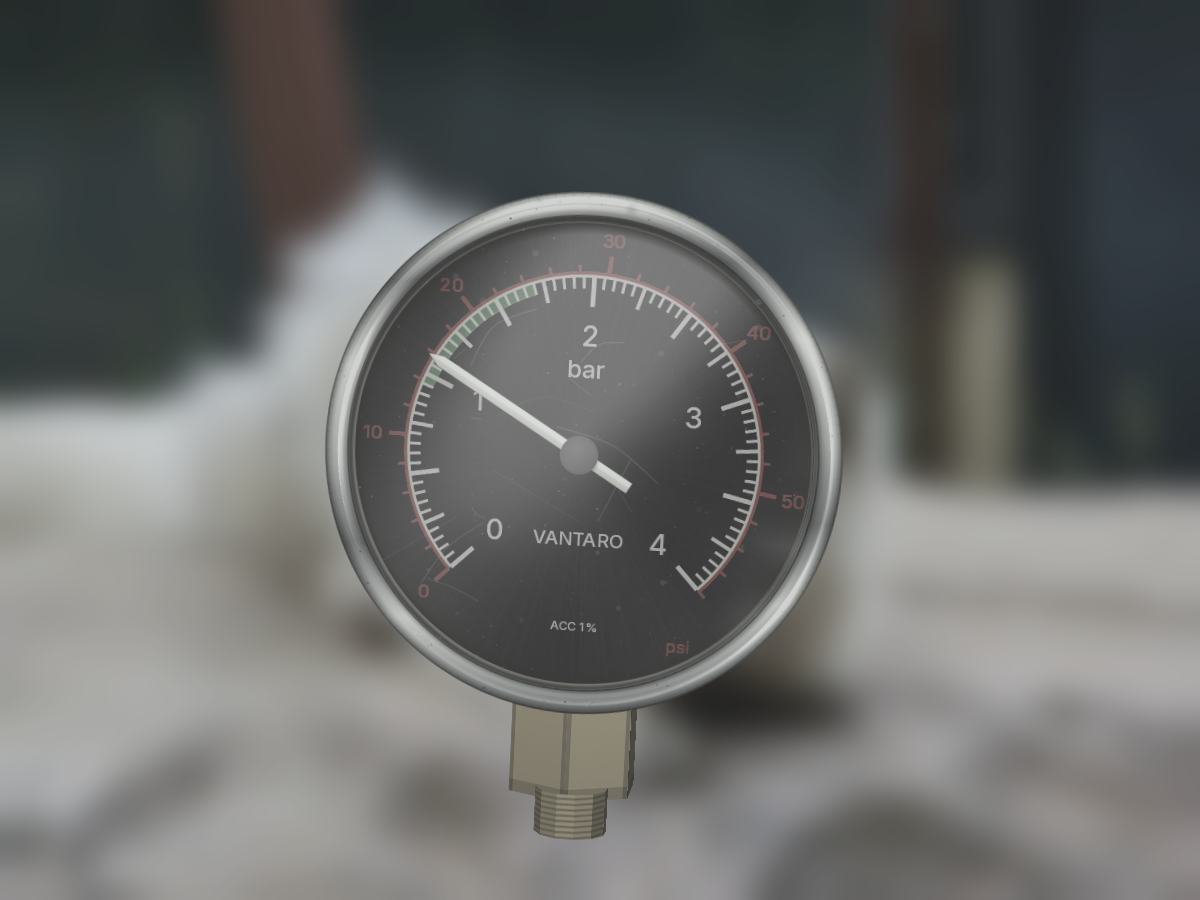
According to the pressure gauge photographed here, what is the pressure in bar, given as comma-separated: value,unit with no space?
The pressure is 1.1,bar
